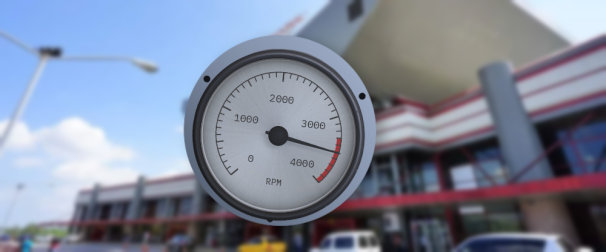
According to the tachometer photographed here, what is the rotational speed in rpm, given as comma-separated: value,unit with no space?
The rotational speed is 3500,rpm
